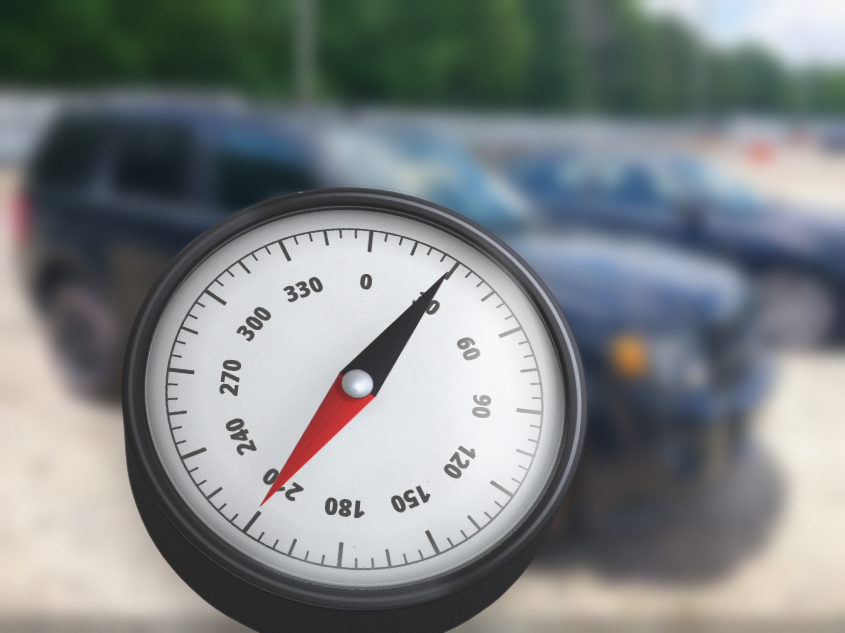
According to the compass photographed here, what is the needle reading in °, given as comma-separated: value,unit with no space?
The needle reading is 210,°
